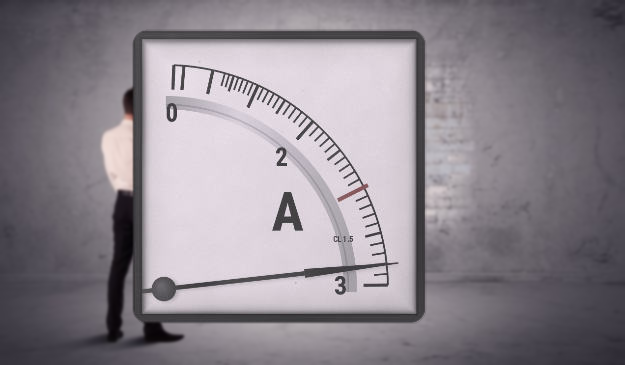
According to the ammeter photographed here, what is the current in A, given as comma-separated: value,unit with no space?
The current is 2.9,A
